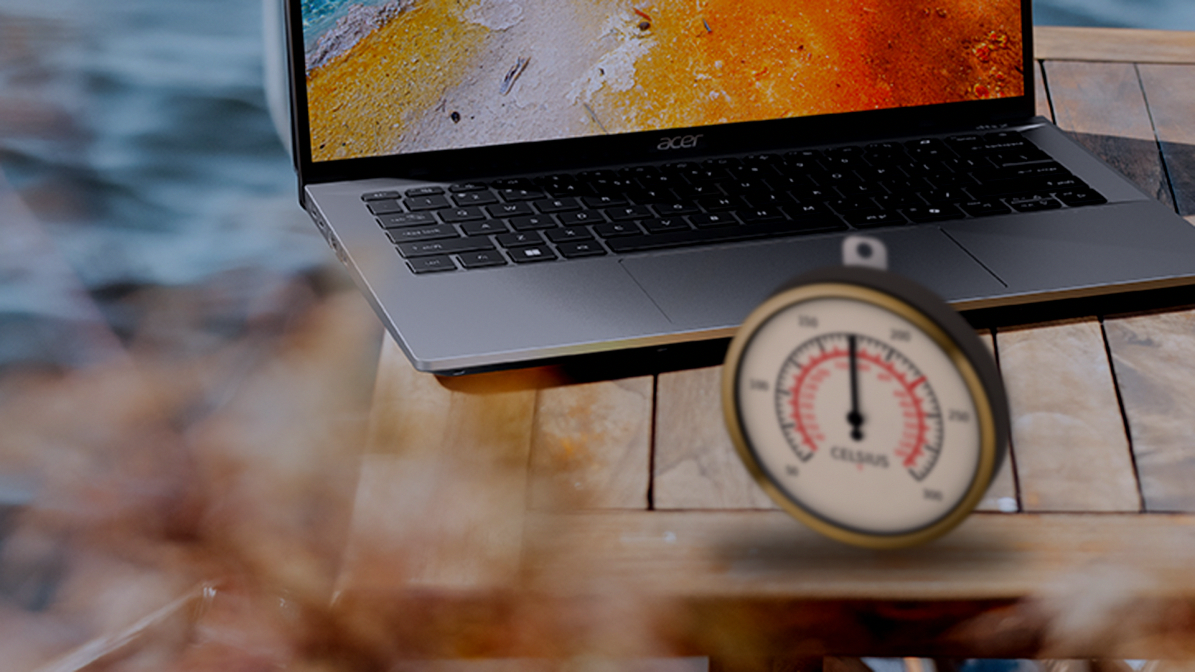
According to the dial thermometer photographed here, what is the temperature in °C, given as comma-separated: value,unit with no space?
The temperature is 175,°C
